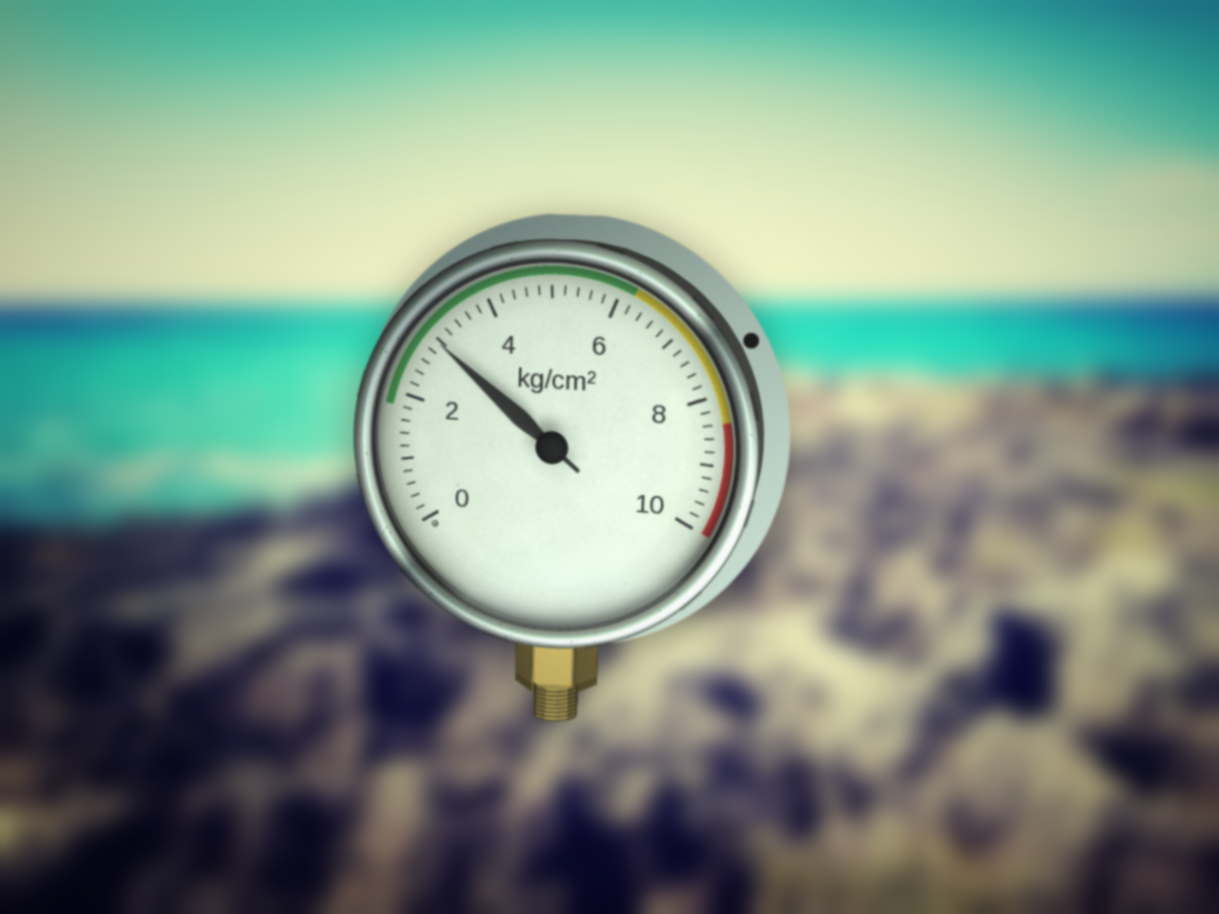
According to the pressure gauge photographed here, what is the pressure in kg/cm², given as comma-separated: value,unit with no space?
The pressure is 3,kg/cm²
